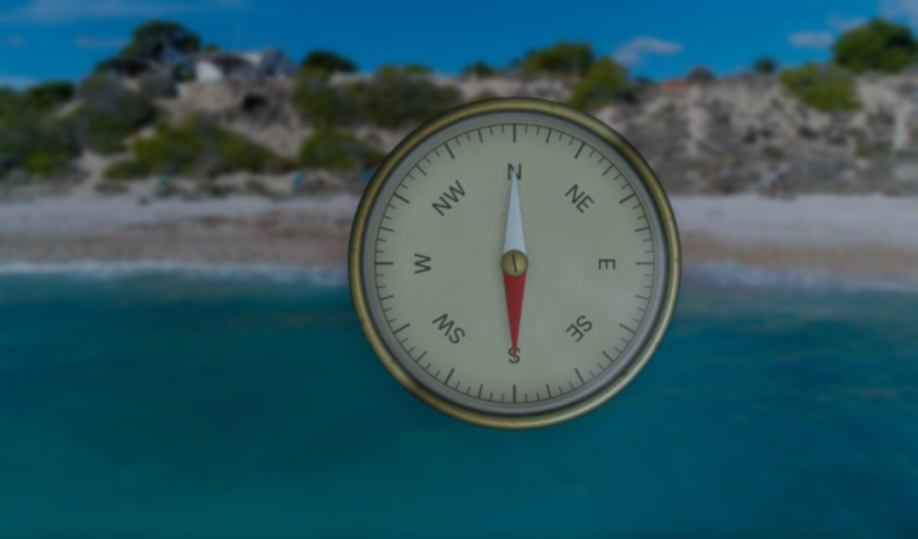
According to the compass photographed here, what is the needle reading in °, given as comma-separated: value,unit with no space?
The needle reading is 180,°
